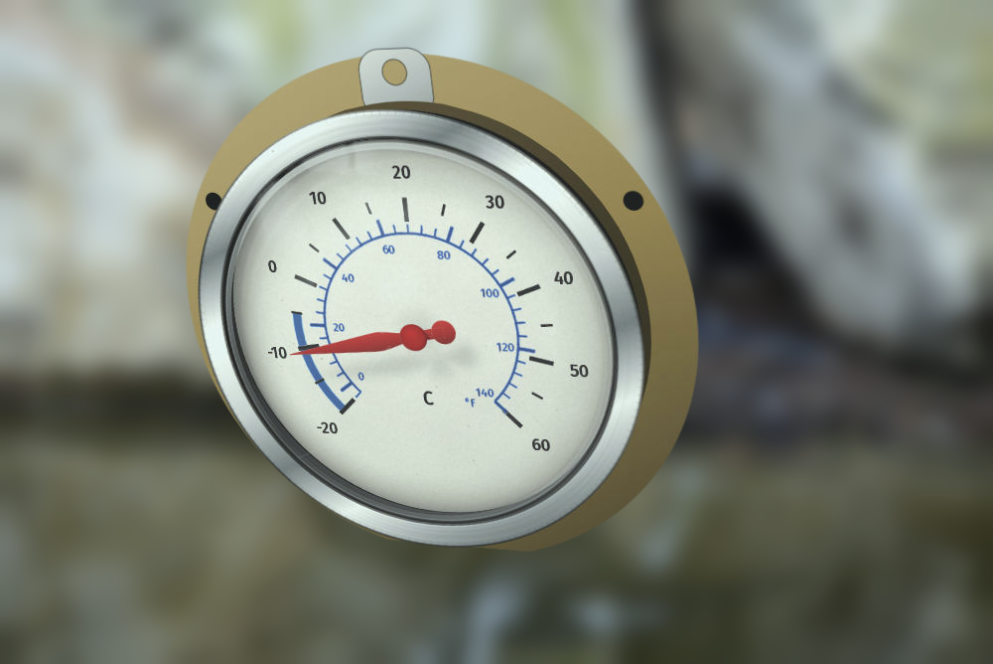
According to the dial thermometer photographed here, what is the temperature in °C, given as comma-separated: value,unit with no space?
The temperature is -10,°C
